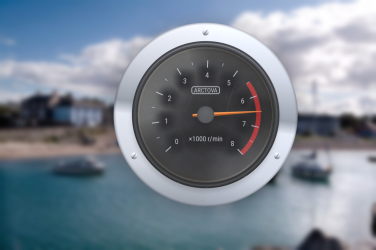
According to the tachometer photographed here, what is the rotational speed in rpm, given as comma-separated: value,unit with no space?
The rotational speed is 6500,rpm
